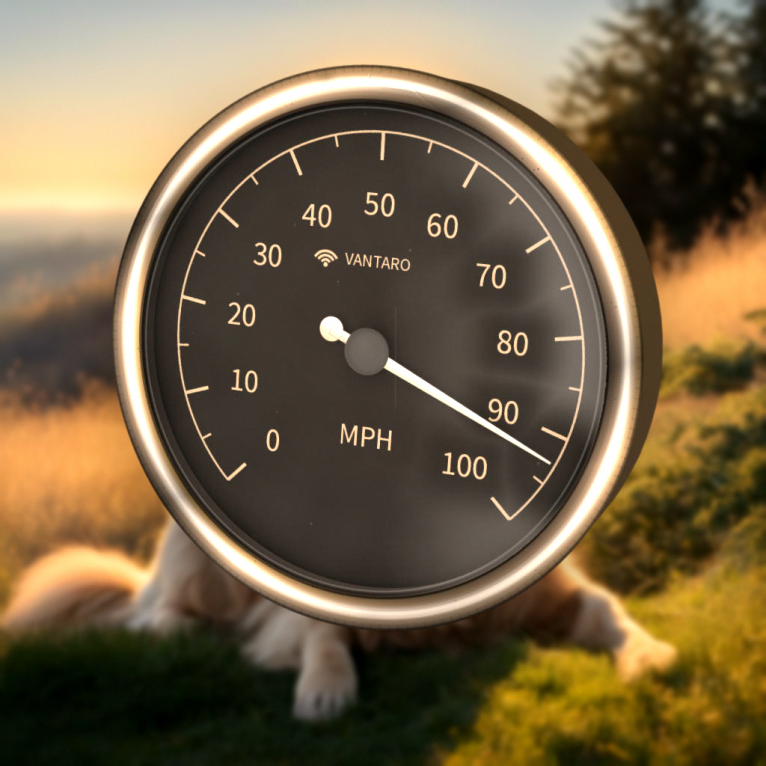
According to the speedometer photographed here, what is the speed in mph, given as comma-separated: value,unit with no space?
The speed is 92.5,mph
